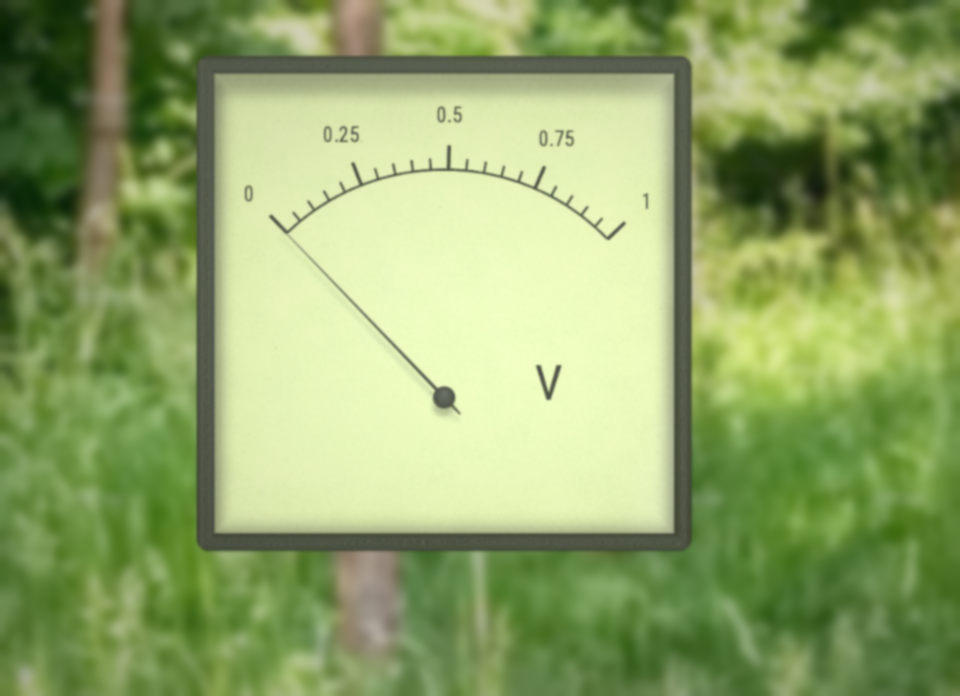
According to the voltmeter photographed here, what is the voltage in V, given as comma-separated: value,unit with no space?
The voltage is 0,V
